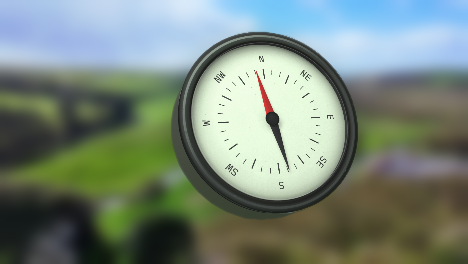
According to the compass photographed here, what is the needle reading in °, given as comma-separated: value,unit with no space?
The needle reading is 350,°
